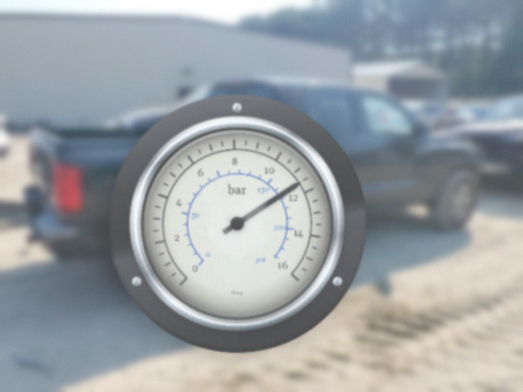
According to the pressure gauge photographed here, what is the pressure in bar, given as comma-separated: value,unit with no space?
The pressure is 11.5,bar
